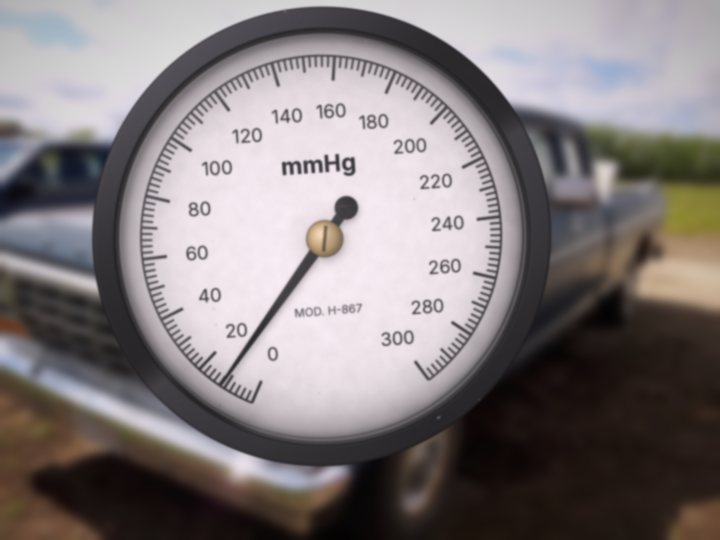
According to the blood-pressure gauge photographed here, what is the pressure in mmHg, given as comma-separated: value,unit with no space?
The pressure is 12,mmHg
